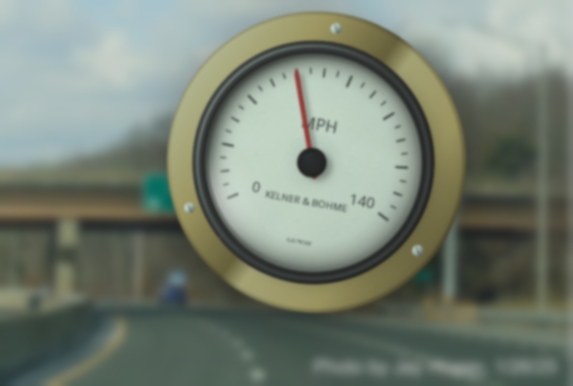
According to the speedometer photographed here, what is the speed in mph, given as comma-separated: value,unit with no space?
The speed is 60,mph
